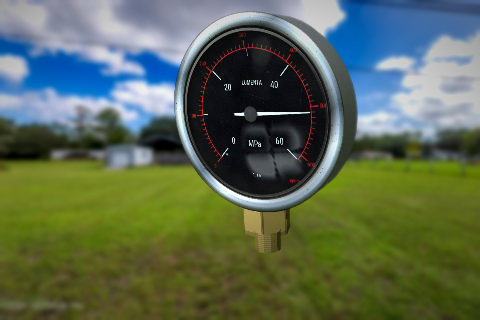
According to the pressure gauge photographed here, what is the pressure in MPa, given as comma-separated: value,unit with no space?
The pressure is 50,MPa
